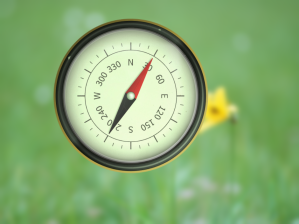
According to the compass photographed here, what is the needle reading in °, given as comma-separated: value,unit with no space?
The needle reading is 30,°
